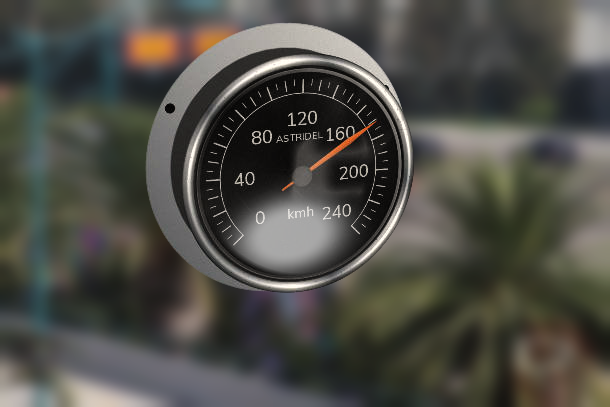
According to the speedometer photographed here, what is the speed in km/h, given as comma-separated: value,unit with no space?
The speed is 170,km/h
